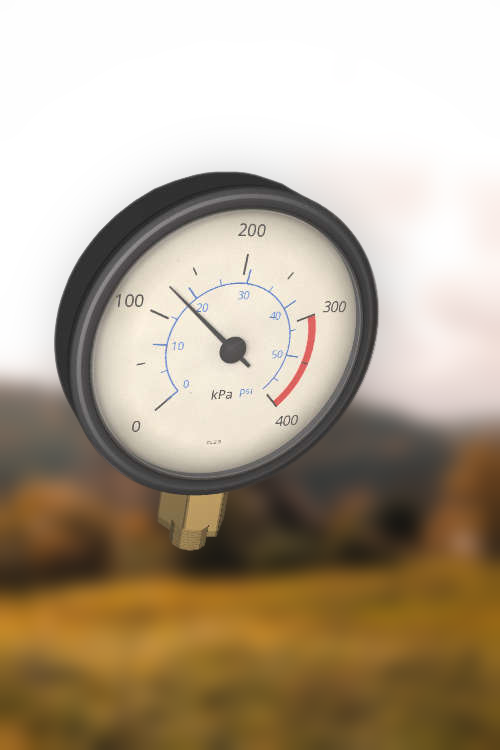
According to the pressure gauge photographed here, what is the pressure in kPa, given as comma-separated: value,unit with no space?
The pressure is 125,kPa
